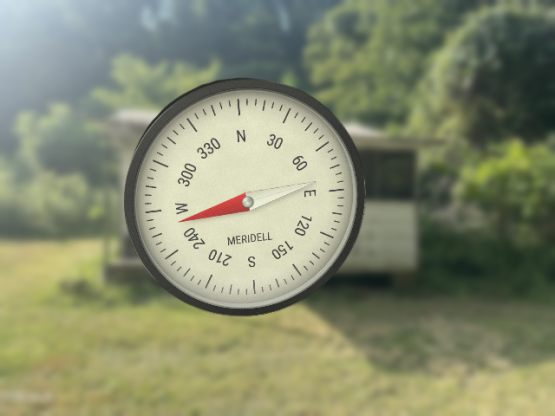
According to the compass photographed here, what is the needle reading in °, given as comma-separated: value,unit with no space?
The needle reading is 260,°
